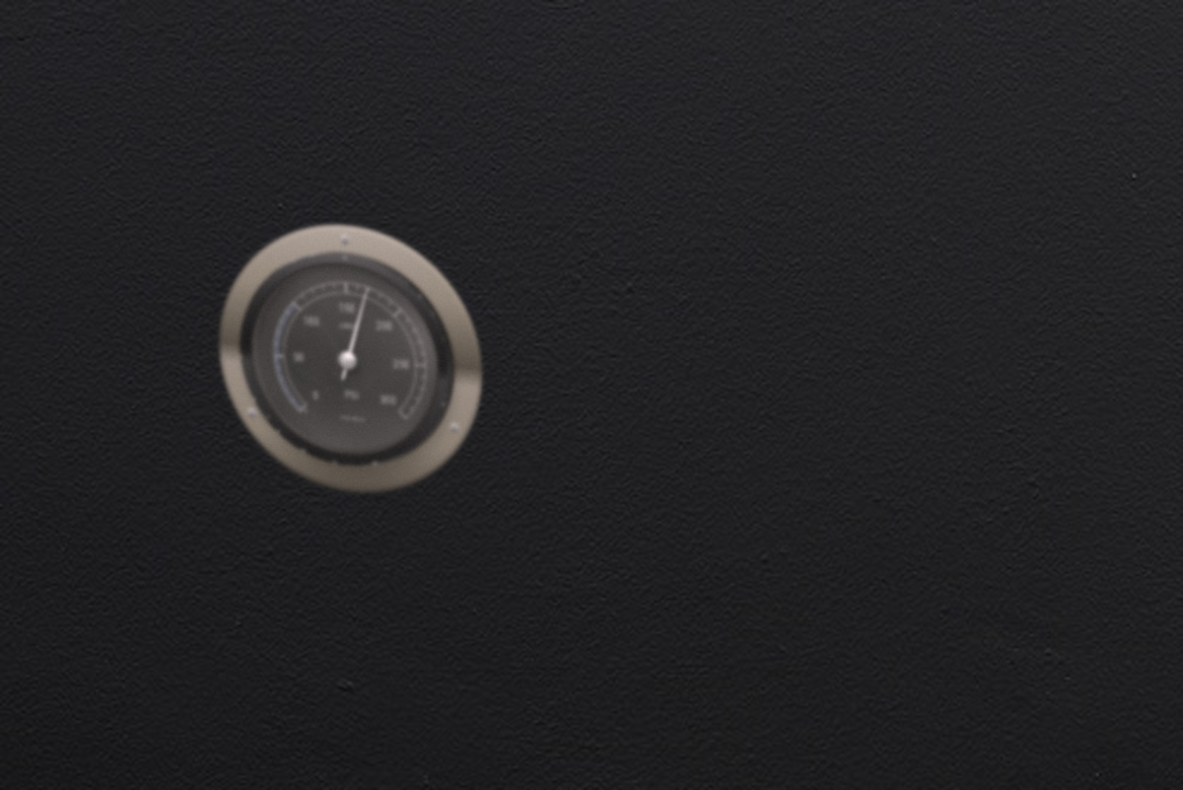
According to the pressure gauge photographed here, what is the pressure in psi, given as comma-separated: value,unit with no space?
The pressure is 170,psi
